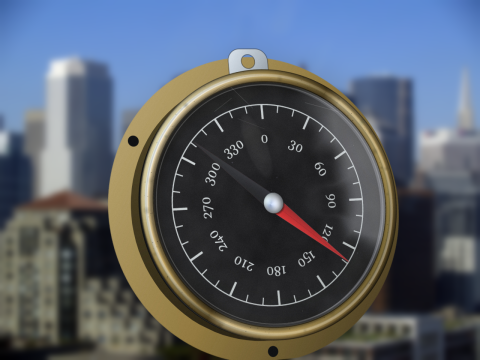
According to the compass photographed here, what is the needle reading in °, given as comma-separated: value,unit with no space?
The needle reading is 130,°
